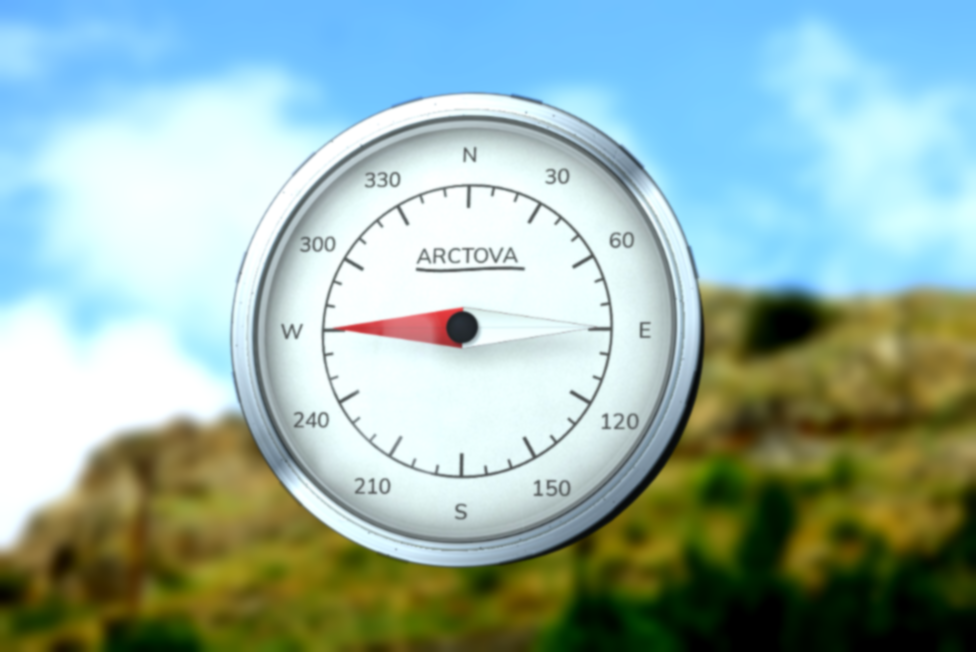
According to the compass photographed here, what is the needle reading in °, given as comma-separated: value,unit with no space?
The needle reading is 270,°
